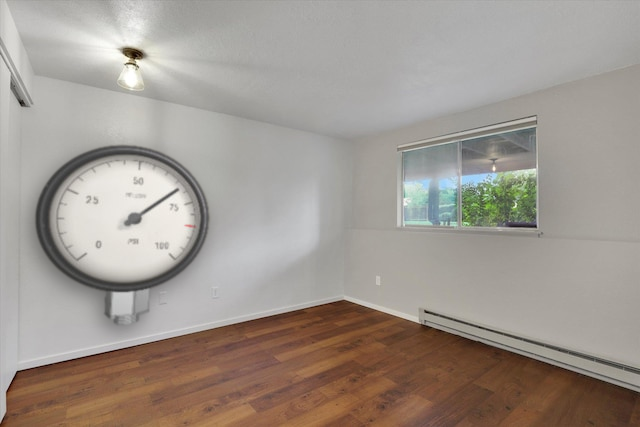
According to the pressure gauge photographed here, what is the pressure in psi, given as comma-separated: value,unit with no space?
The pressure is 67.5,psi
